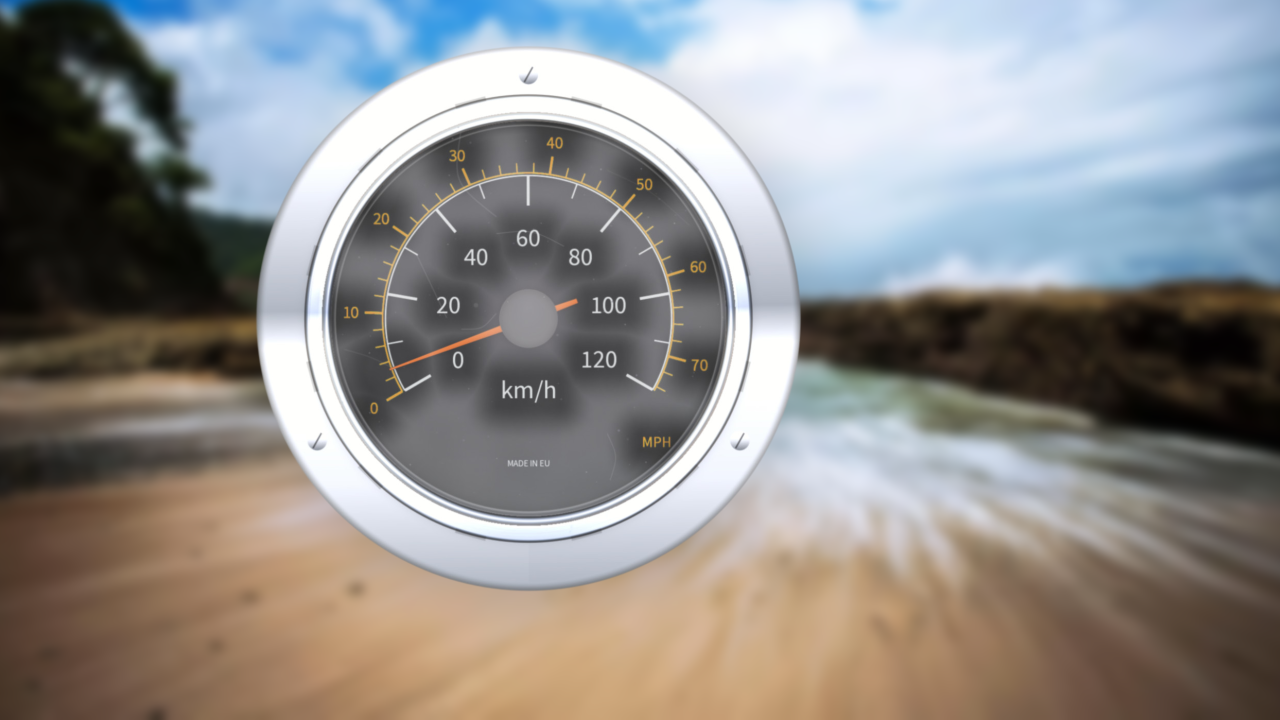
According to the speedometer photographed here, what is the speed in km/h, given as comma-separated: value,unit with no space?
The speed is 5,km/h
